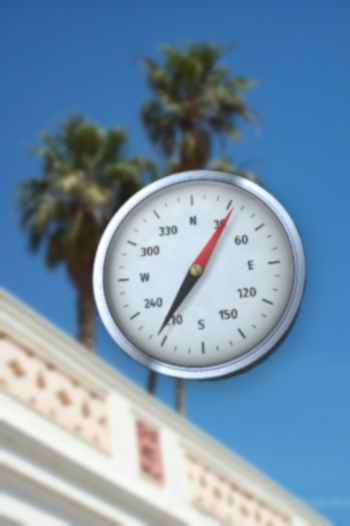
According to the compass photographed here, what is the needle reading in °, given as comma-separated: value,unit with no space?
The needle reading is 35,°
